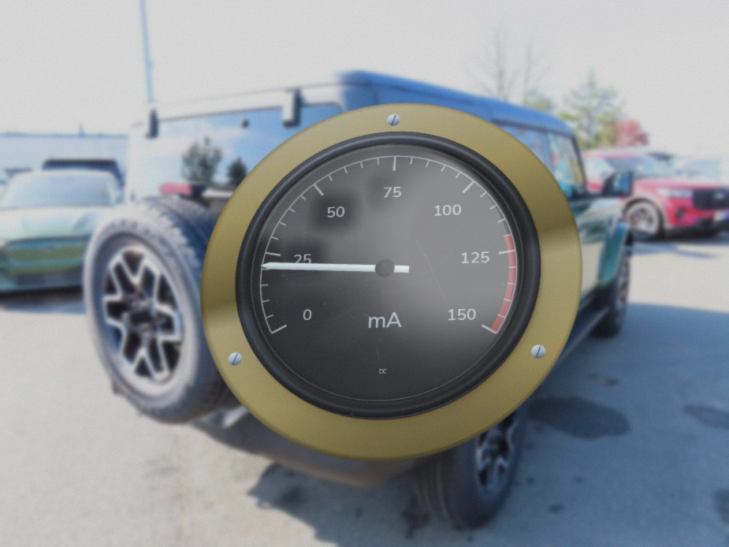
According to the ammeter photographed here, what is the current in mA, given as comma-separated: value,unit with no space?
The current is 20,mA
